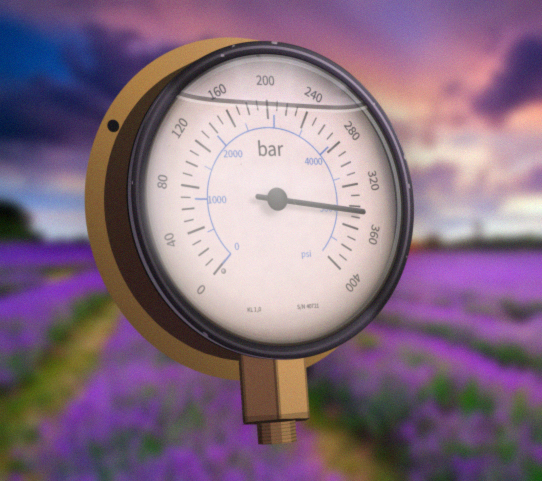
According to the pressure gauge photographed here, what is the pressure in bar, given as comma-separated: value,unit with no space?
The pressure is 345,bar
